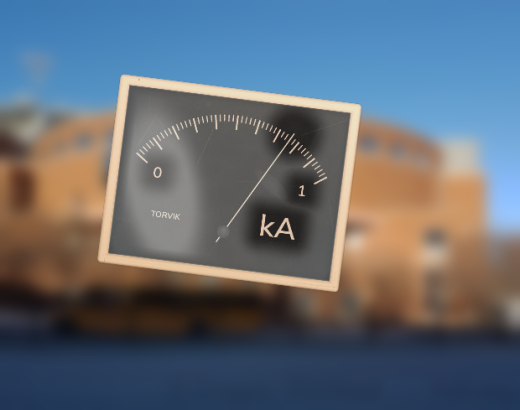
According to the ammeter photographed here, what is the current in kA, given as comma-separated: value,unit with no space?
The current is 0.76,kA
